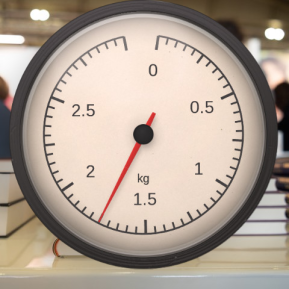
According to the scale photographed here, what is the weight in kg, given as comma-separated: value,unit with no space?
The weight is 1.75,kg
